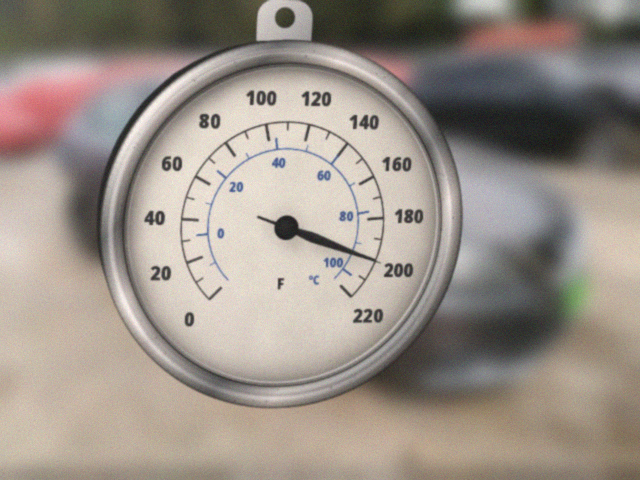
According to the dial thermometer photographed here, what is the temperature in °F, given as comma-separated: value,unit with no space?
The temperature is 200,°F
